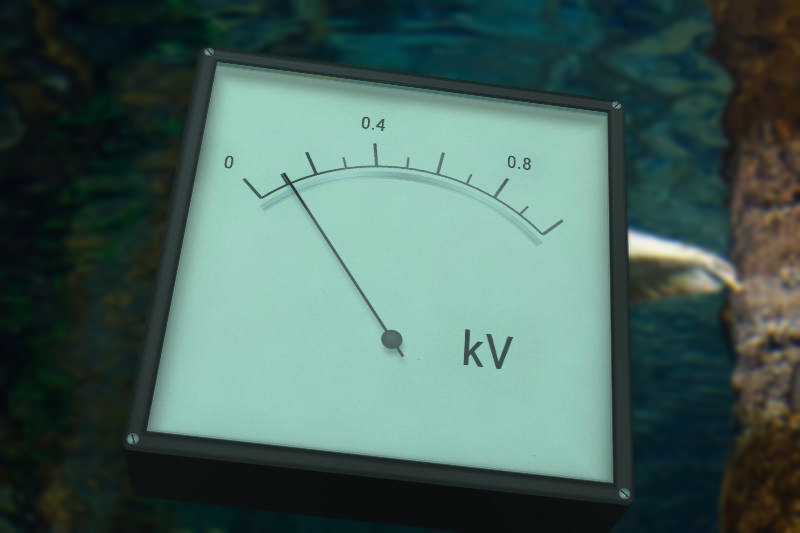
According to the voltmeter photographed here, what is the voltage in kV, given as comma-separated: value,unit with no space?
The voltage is 0.1,kV
